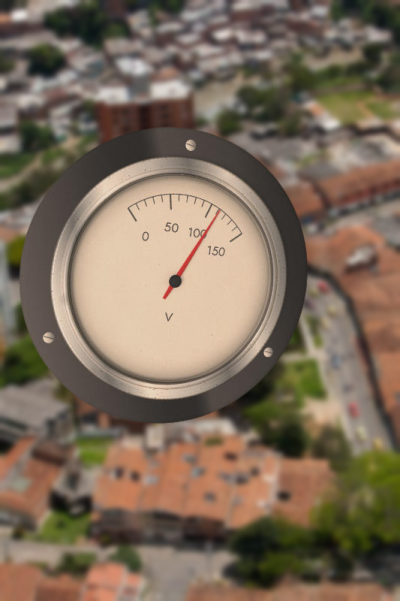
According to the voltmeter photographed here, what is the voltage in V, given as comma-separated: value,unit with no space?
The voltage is 110,V
